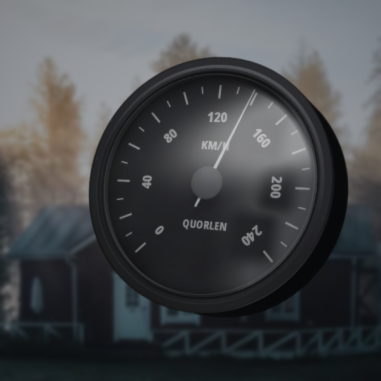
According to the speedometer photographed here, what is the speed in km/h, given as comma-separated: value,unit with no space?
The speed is 140,km/h
